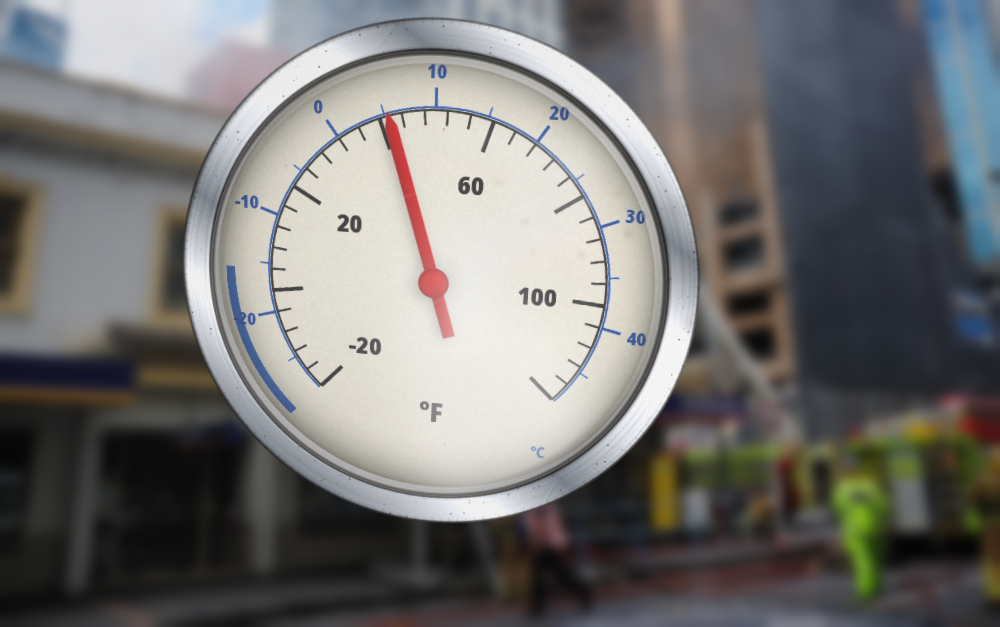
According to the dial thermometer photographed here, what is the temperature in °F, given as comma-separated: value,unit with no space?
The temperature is 42,°F
